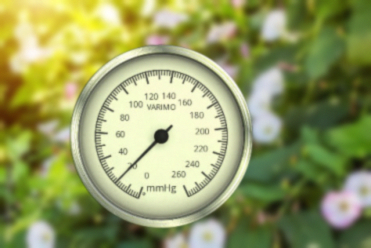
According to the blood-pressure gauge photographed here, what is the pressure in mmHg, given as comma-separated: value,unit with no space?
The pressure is 20,mmHg
